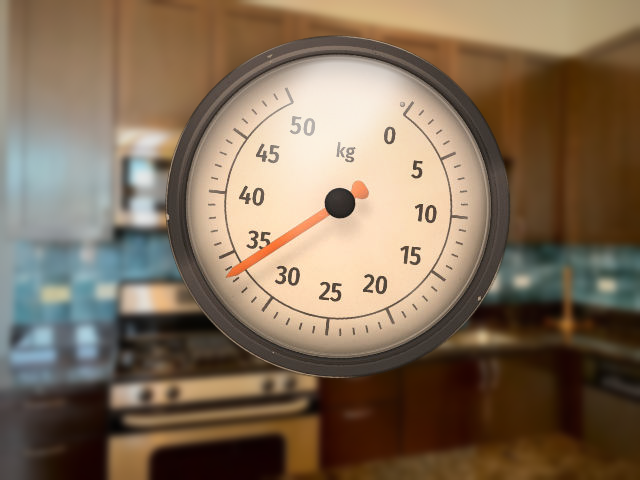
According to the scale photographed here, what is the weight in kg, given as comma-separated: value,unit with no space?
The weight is 33.5,kg
